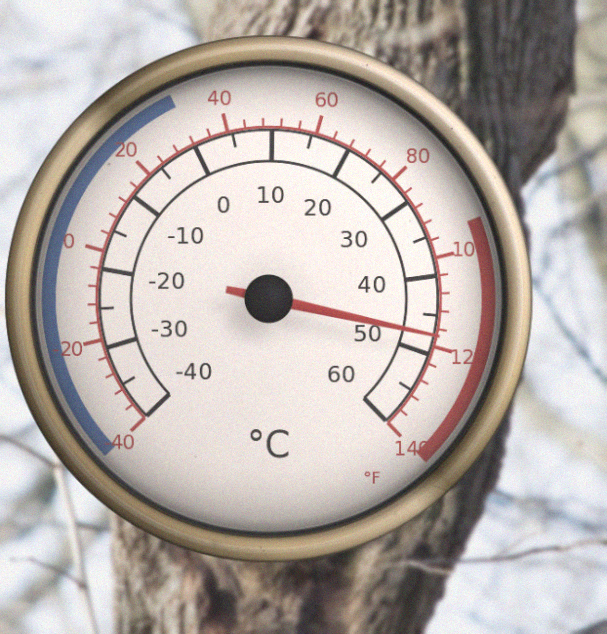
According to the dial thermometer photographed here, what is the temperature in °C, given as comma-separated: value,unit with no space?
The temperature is 47.5,°C
